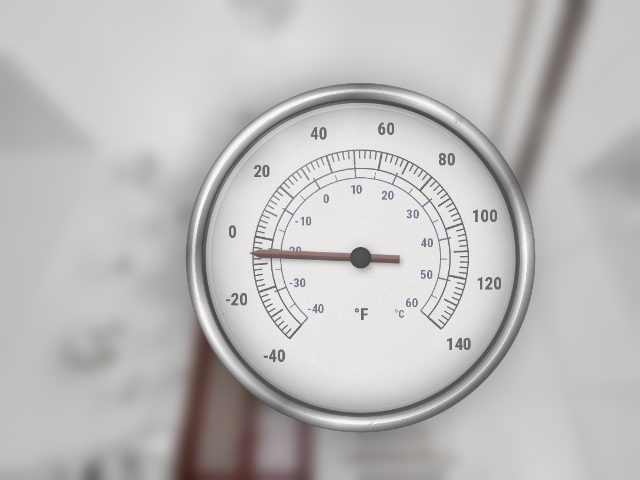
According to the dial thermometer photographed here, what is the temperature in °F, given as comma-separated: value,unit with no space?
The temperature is -6,°F
